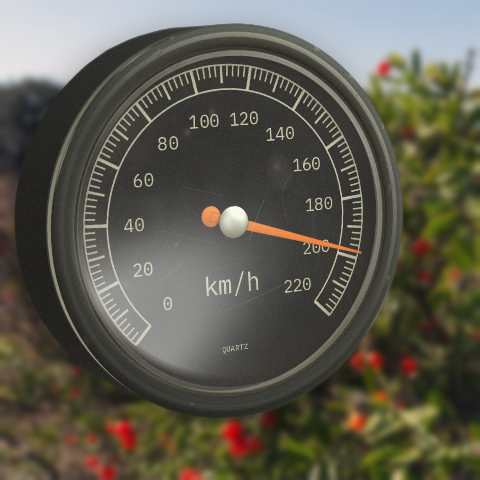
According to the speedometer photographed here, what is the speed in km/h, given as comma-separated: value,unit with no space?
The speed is 198,km/h
